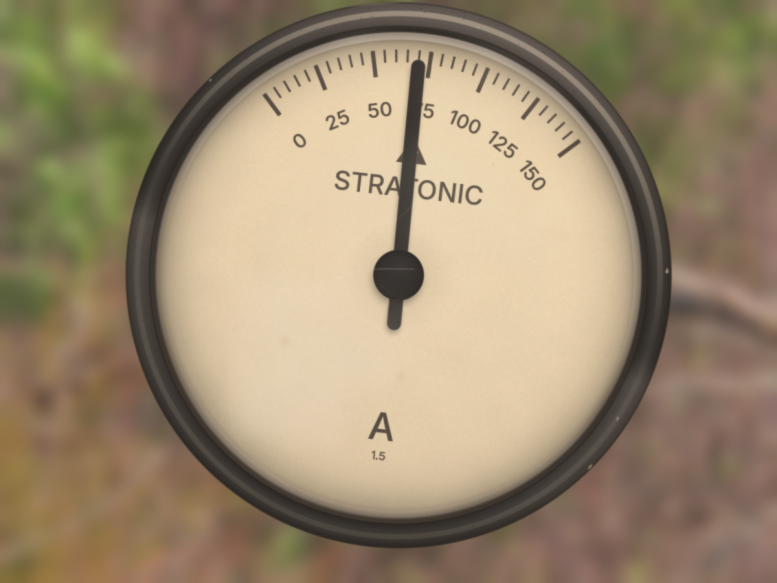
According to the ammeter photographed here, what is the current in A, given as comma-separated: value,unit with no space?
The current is 70,A
